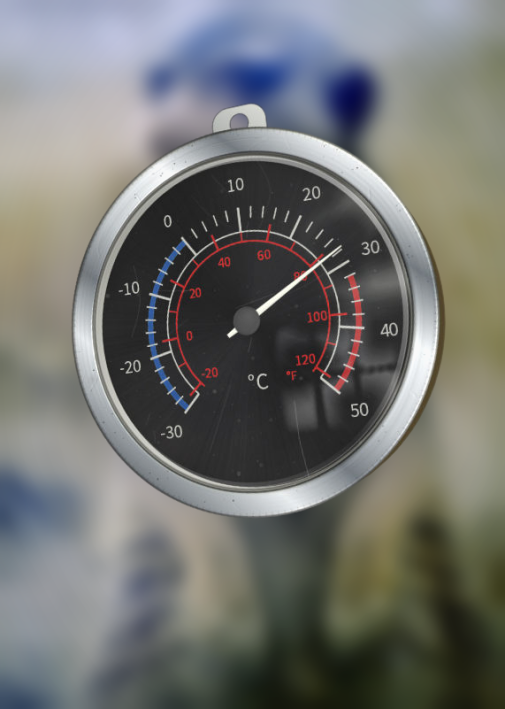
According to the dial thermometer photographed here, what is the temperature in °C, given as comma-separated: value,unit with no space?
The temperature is 28,°C
